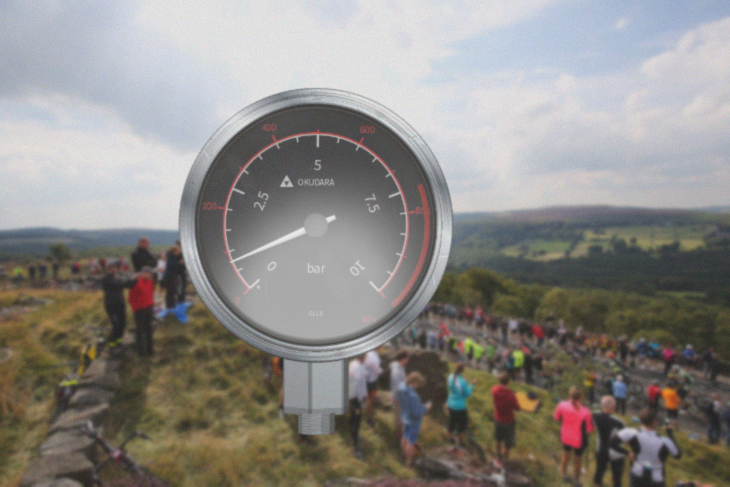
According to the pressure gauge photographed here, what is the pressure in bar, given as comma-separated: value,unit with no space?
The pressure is 0.75,bar
